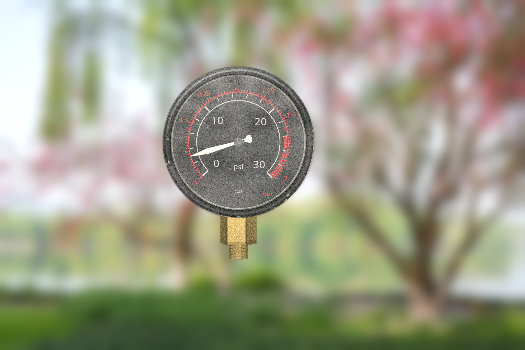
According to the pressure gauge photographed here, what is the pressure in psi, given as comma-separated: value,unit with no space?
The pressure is 3,psi
